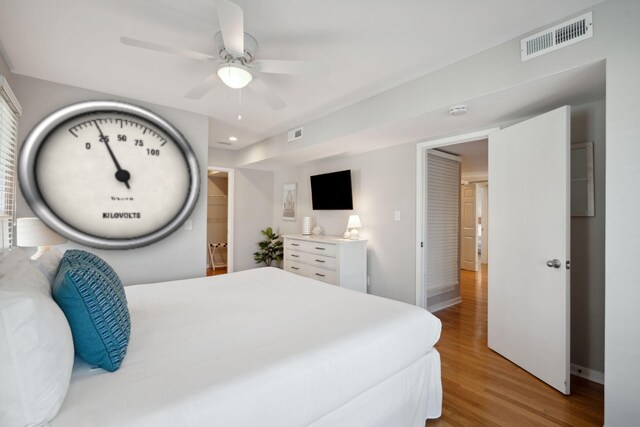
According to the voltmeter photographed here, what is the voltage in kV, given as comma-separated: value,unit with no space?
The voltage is 25,kV
